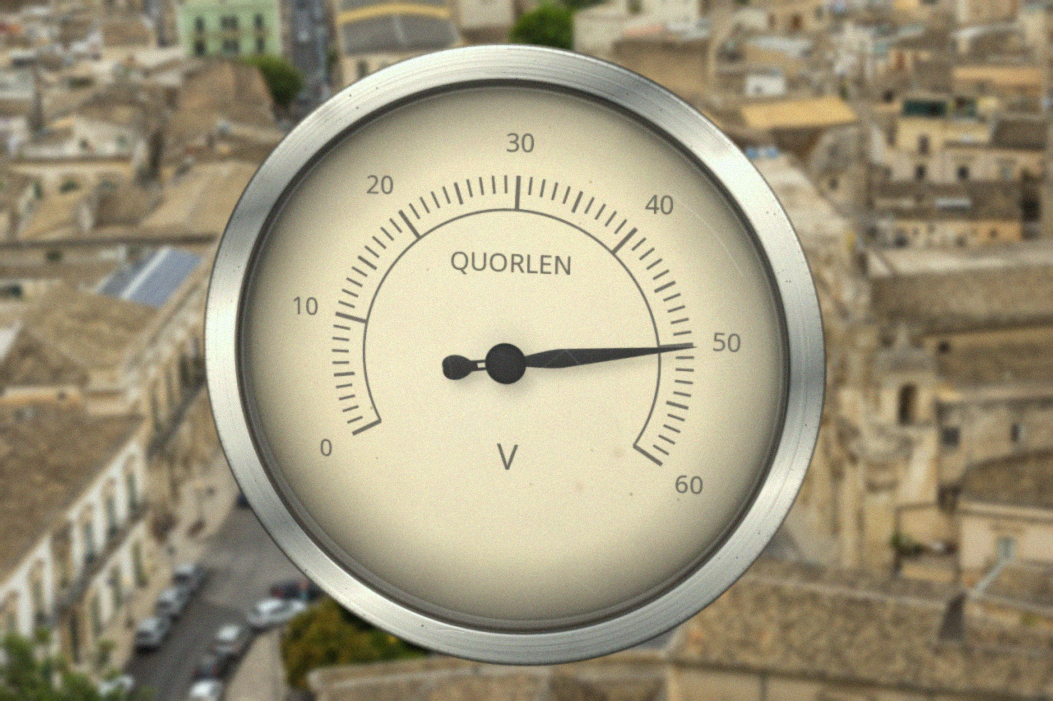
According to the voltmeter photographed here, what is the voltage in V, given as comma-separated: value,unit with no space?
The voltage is 50,V
